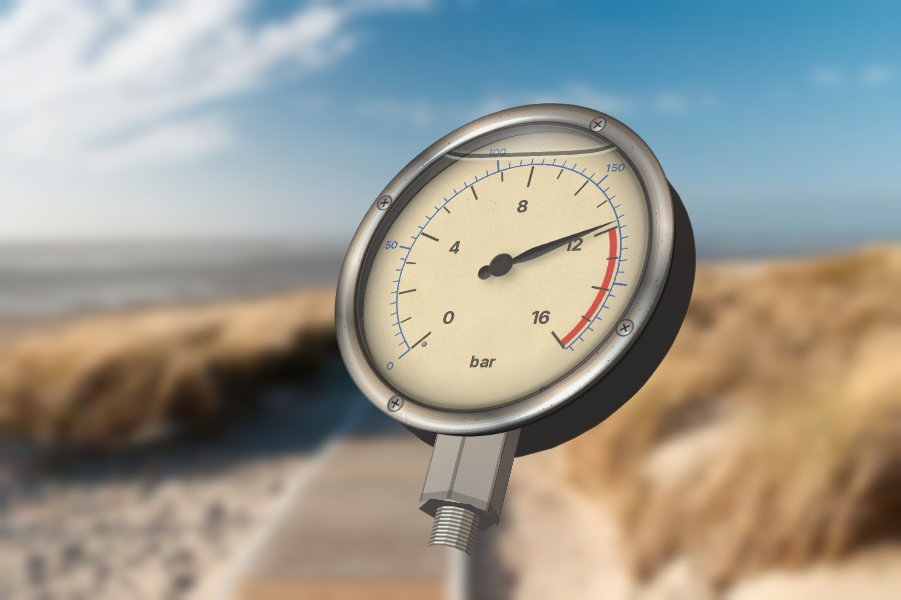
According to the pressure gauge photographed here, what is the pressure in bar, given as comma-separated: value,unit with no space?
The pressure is 12,bar
